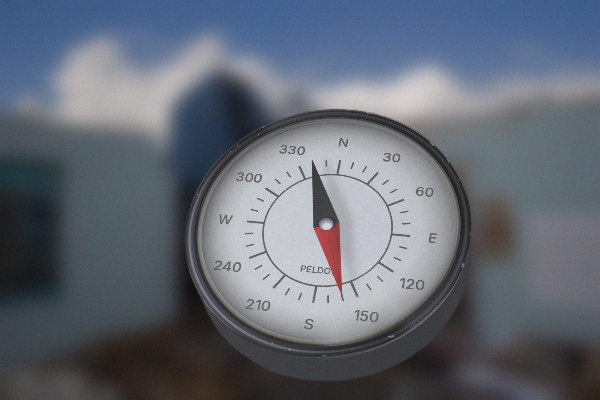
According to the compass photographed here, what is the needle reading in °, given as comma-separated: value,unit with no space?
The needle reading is 160,°
